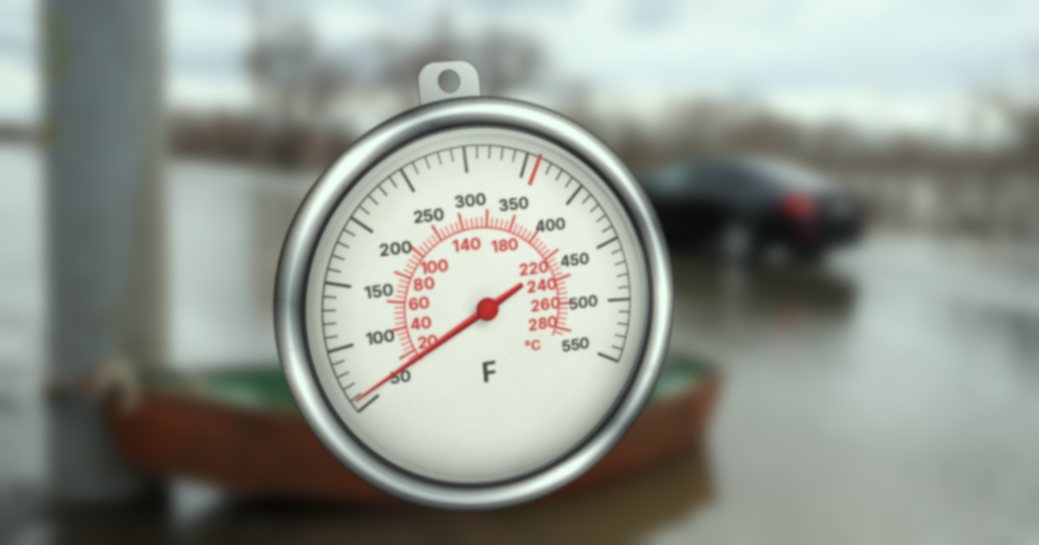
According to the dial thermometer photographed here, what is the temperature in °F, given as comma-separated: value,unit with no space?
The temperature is 60,°F
